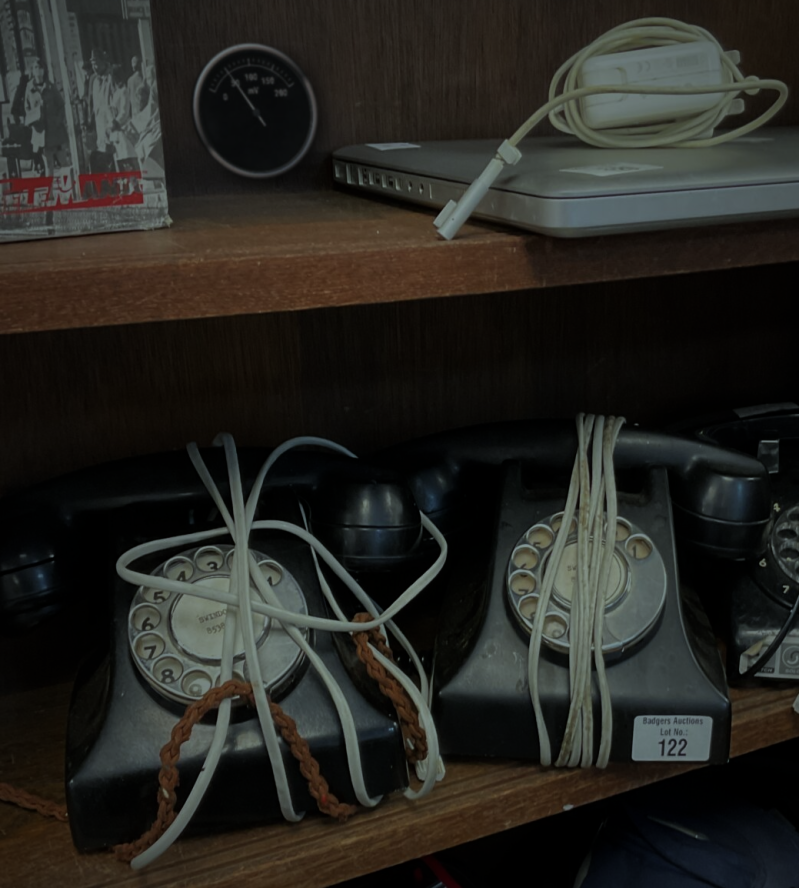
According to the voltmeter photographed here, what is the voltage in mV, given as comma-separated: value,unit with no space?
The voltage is 50,mV
